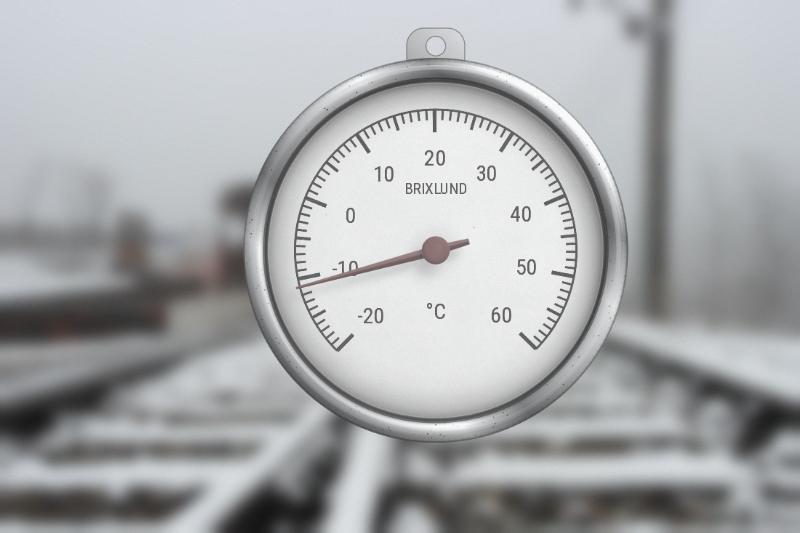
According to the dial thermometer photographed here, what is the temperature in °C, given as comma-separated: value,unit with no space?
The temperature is -11,°C
